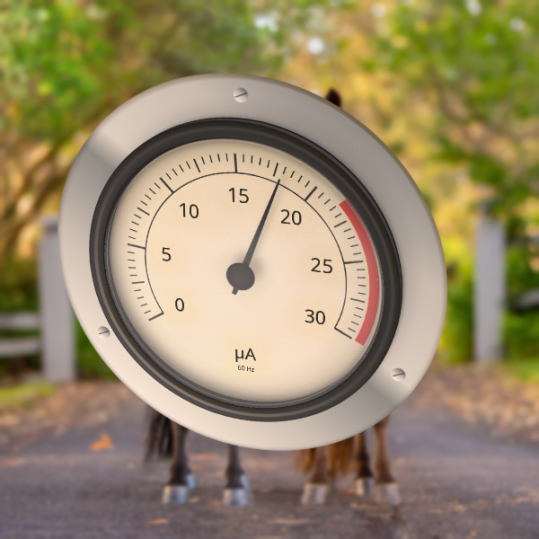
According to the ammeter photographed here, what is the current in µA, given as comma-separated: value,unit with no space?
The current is 18,µA
